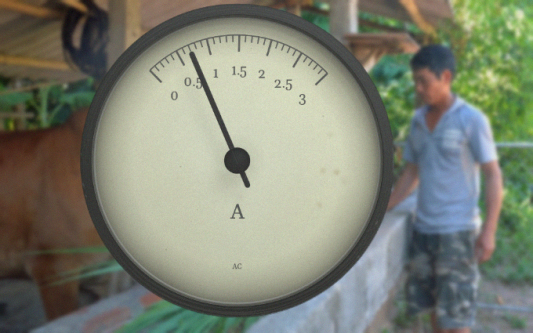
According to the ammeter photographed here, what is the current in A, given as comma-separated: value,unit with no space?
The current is 0.7,A
